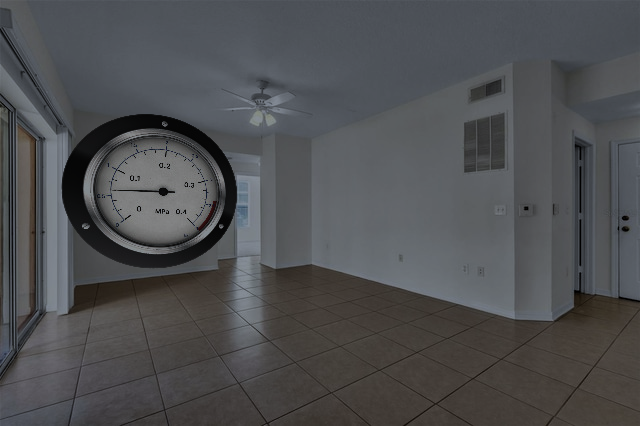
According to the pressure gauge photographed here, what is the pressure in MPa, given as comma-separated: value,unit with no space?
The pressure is 0.06,MPa
